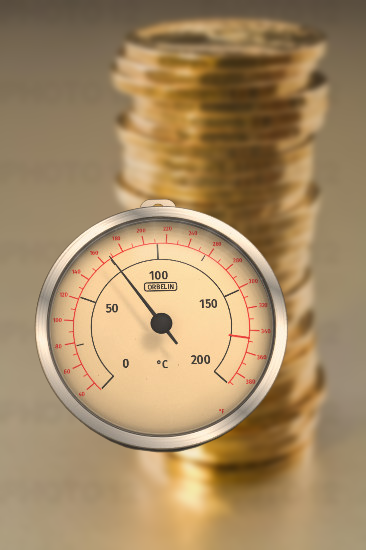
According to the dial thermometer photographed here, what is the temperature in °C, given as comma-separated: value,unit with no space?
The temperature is 75,°C
